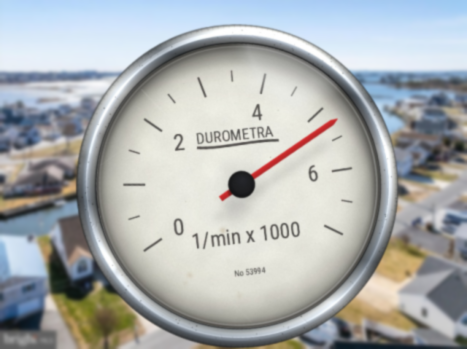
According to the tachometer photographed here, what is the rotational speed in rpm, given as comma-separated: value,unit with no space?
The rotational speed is 5250,rpm
